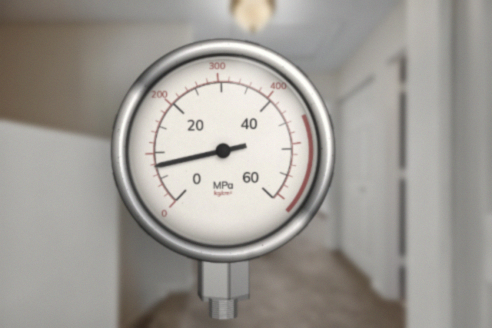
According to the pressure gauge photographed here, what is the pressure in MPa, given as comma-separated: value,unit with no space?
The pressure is 7.5,MPa
